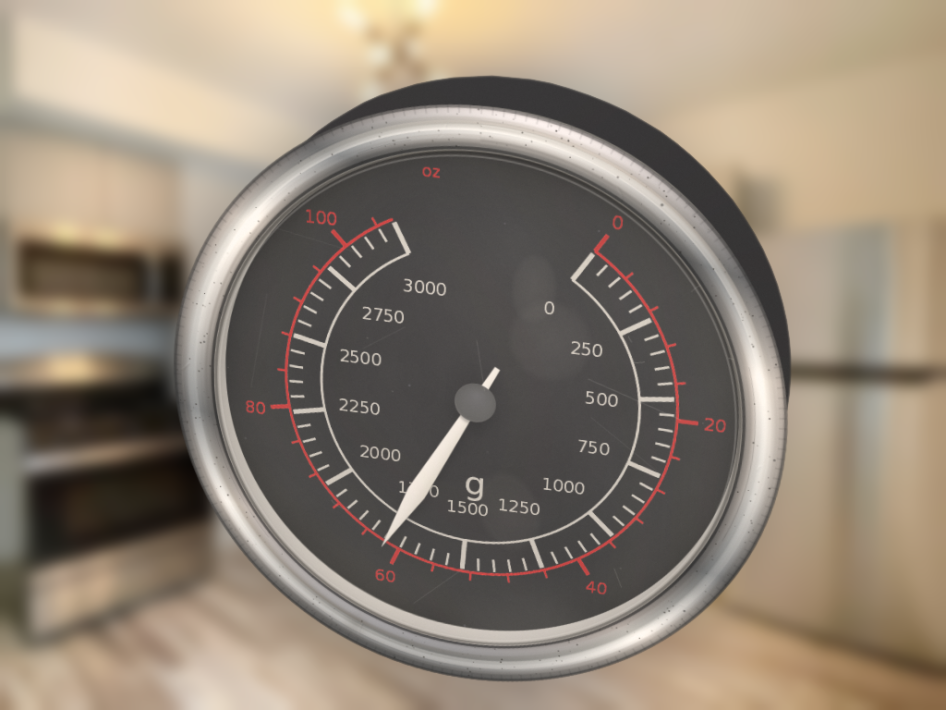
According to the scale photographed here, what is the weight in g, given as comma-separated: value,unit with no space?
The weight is 1750,g
